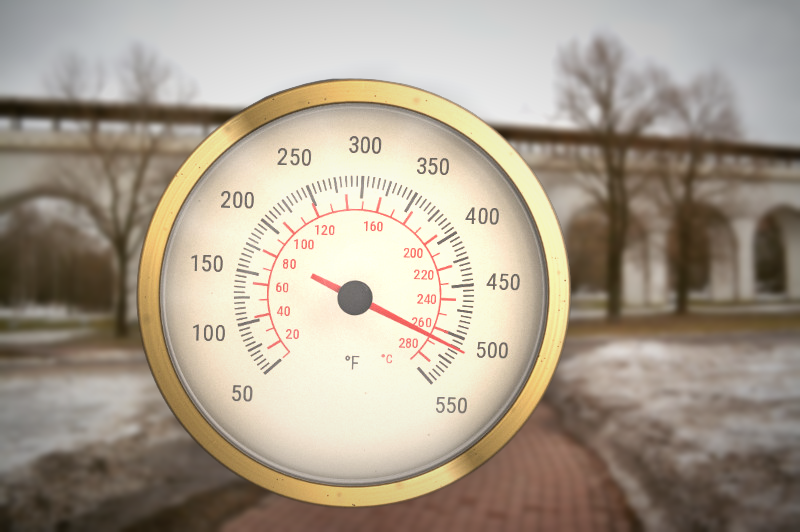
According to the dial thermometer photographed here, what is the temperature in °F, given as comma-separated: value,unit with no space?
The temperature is 510,°F
